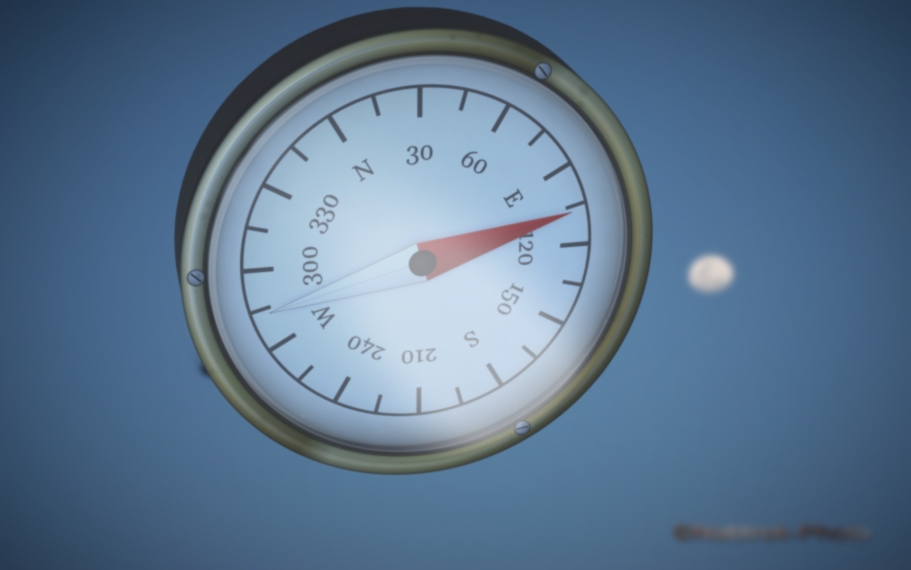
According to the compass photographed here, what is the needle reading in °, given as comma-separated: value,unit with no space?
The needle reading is 105,°
